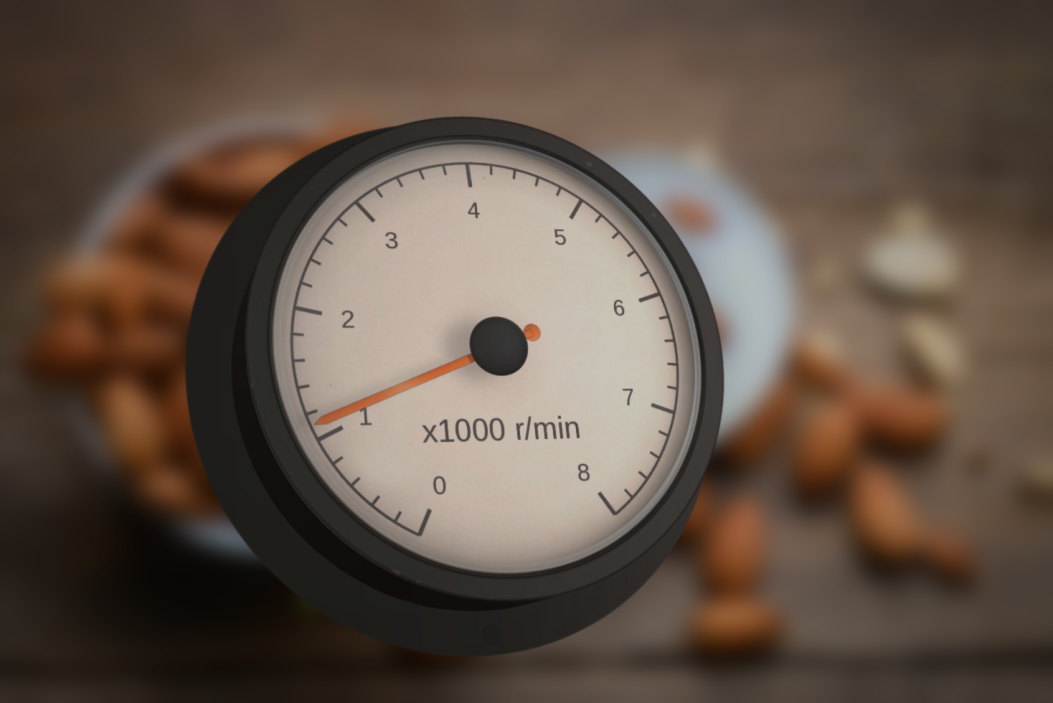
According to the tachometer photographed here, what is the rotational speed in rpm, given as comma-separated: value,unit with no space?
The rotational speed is 1100,rpm
